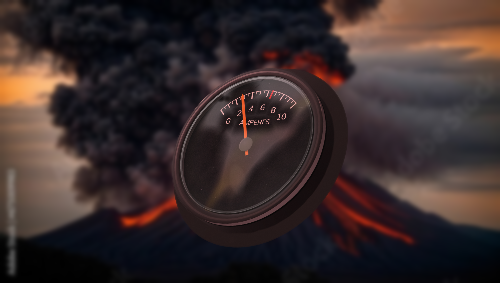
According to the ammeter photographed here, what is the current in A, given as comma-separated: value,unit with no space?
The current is 3,A
